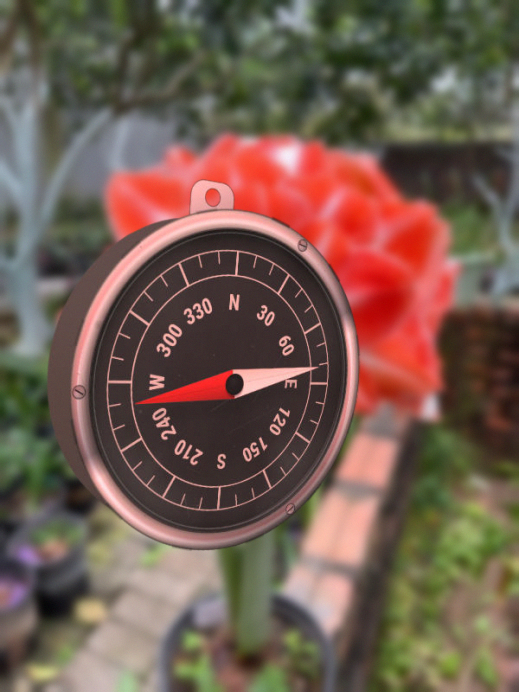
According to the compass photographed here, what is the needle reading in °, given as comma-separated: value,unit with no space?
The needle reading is 260,°
